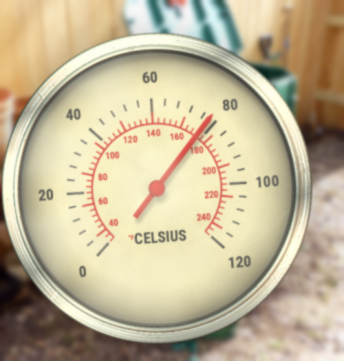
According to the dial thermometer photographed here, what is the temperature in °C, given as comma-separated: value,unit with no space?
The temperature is 78,°C
